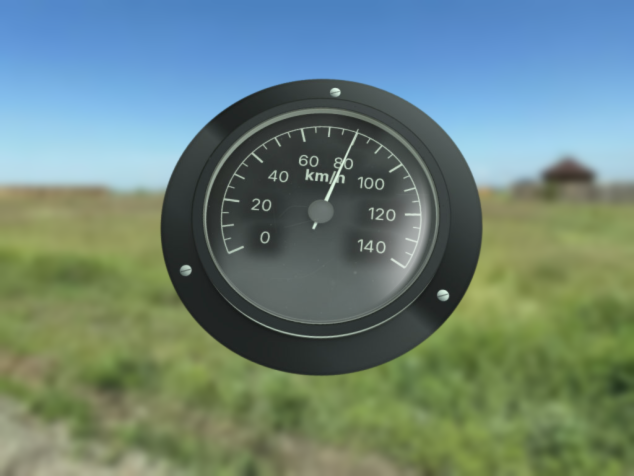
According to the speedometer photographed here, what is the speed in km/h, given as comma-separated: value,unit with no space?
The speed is 80,km/h
